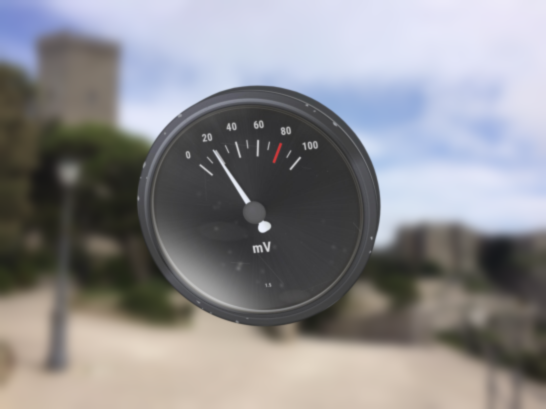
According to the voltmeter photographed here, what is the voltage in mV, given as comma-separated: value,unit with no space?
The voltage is 20,mV
